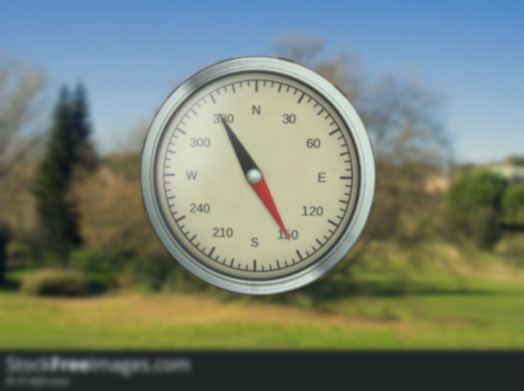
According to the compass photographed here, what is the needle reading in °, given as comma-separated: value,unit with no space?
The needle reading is 150,°
